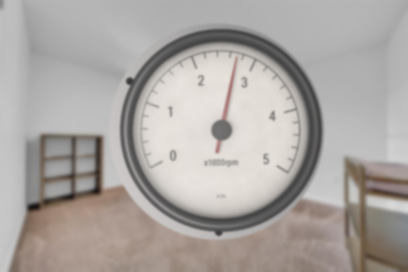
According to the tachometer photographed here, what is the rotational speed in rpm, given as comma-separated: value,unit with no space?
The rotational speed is 2700,rpm
